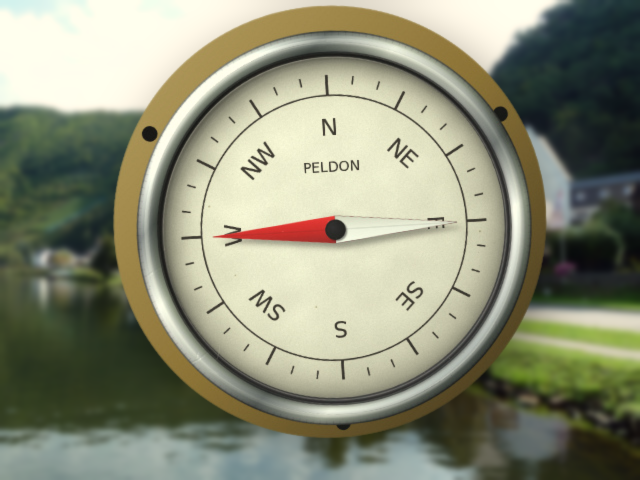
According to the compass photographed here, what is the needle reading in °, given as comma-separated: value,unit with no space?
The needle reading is 270,°
